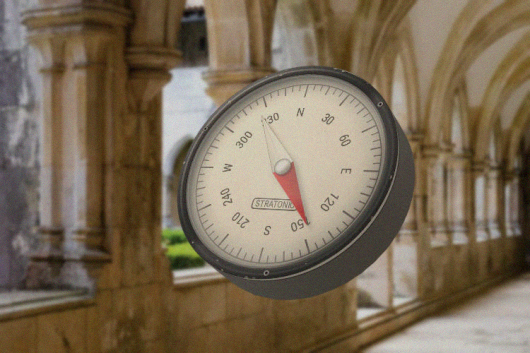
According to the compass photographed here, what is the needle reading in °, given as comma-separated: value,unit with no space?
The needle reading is 145,°
